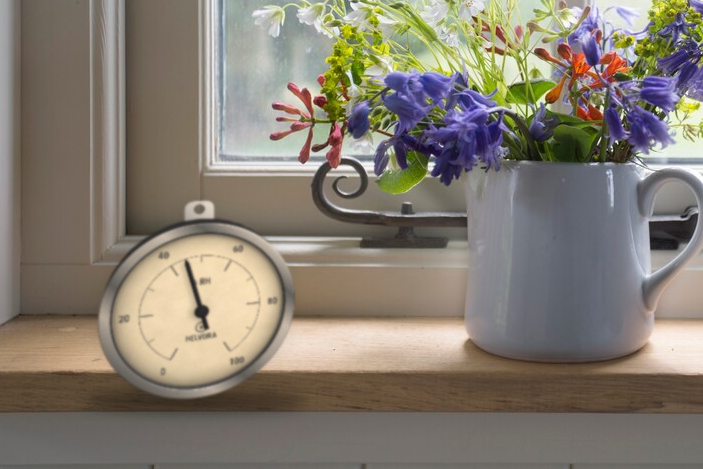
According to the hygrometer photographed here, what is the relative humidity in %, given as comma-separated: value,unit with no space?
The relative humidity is 45,%
